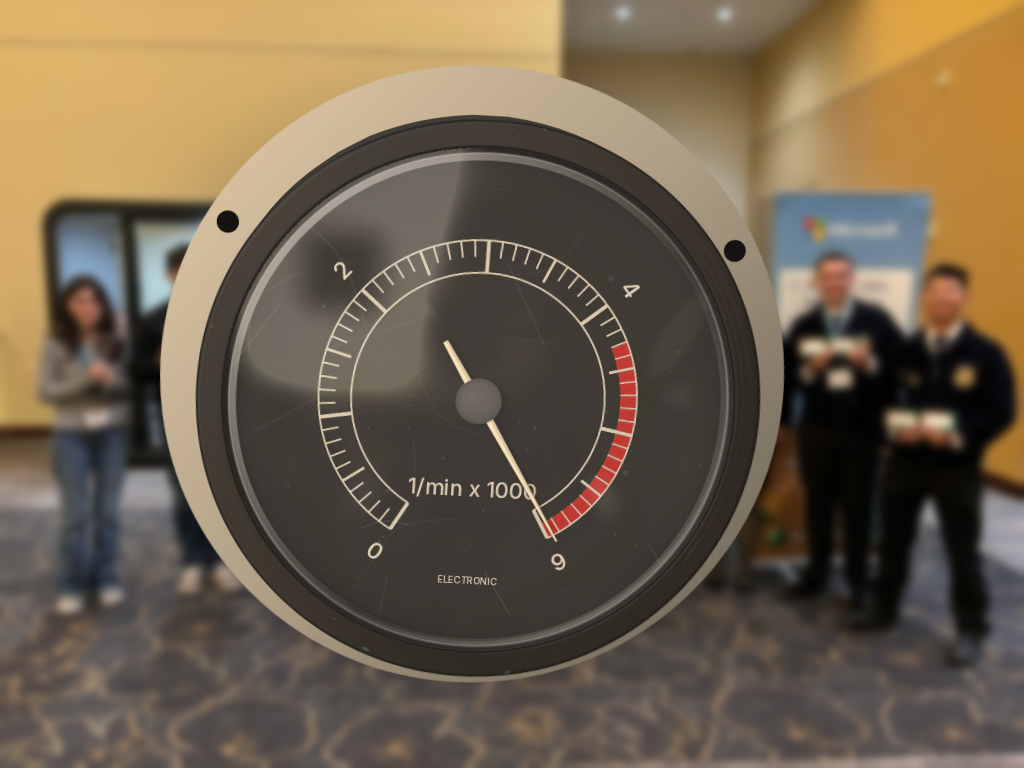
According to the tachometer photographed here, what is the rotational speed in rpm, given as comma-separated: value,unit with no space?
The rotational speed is 5950,rpm
